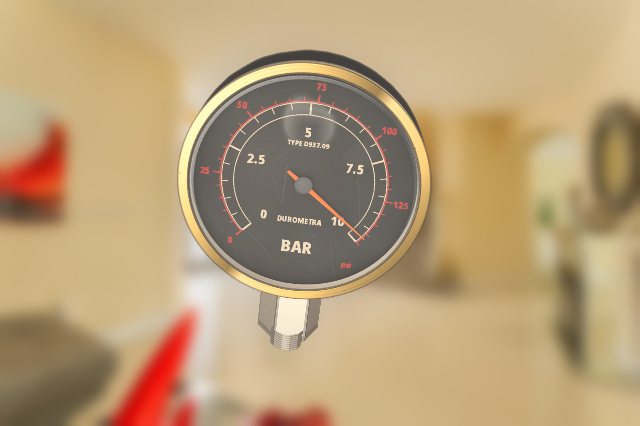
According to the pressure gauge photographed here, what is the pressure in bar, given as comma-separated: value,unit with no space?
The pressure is 9.75,bar
